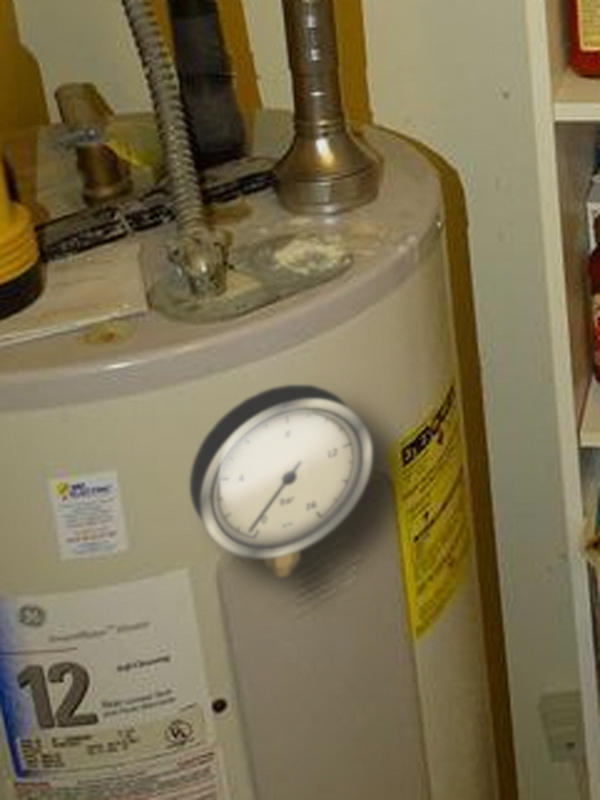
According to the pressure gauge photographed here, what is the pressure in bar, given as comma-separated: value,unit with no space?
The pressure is 0.5,bar
